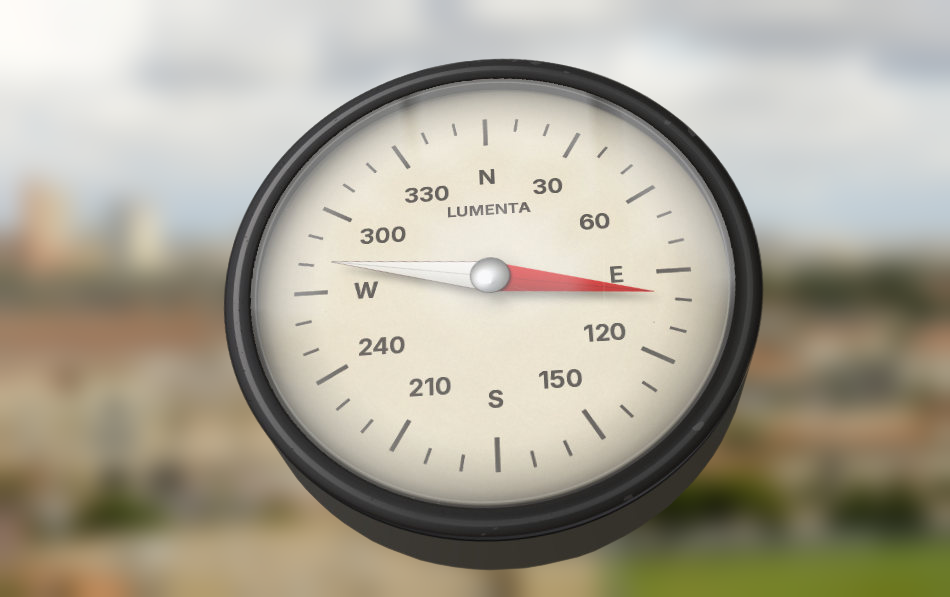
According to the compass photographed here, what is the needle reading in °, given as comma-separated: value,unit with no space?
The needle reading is 100,°
